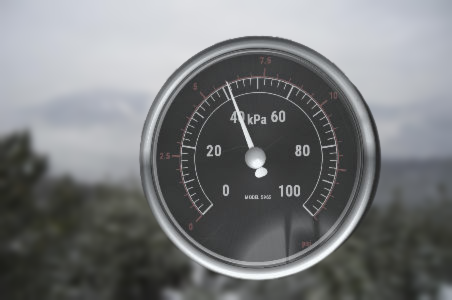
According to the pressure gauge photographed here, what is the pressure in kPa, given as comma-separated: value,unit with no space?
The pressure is 42,kPa
